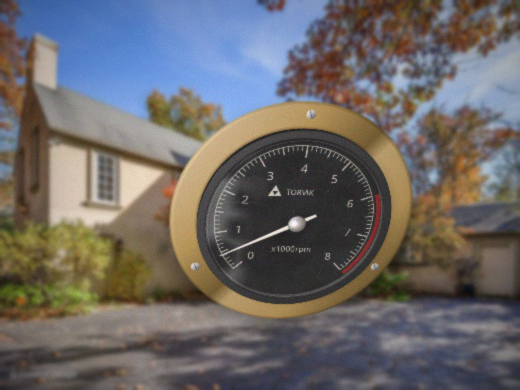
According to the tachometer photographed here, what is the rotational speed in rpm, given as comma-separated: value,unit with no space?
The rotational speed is 500,rpm
